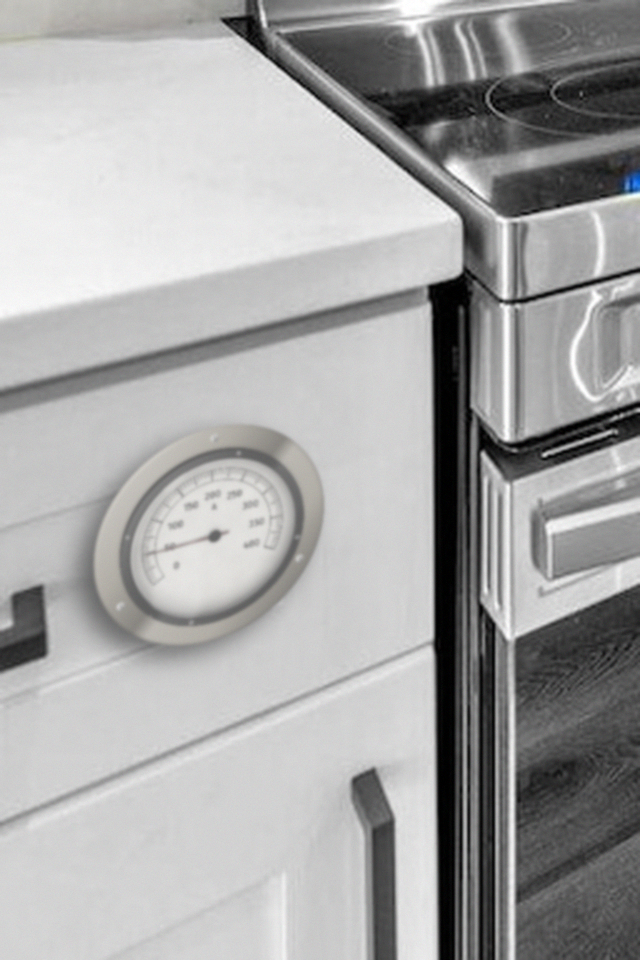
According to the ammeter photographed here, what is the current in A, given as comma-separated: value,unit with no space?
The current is 50,A
